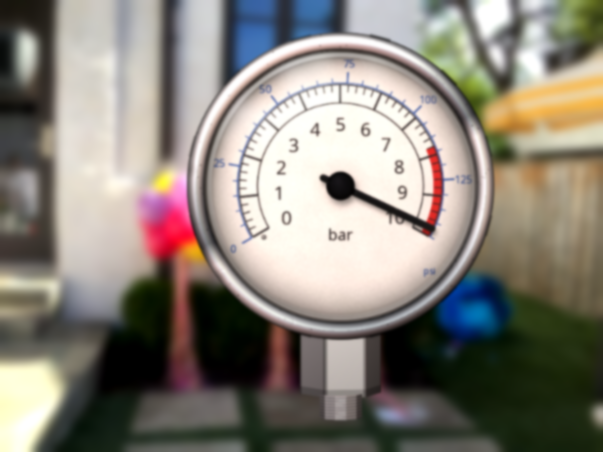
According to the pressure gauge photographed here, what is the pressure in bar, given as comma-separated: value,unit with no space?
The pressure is 9.8,bar
